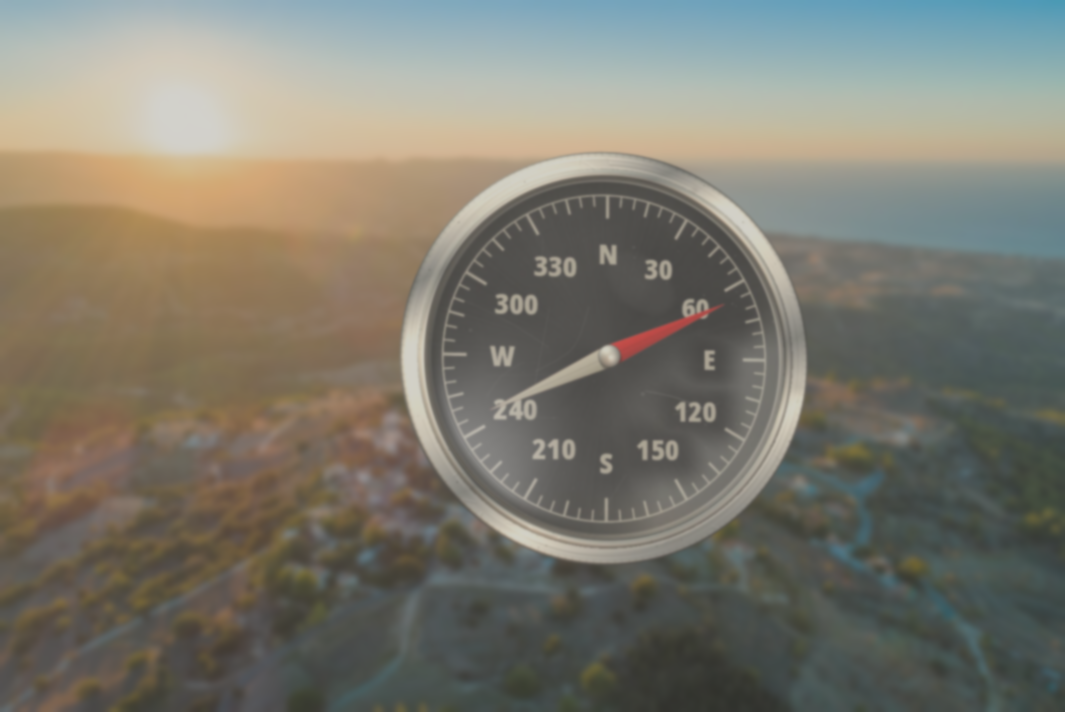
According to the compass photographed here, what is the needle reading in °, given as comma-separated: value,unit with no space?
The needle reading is 65,°
